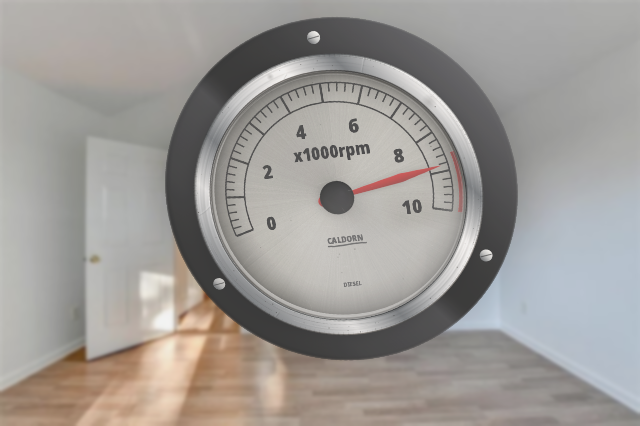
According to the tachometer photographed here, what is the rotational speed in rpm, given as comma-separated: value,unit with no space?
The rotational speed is 8800,rpm
